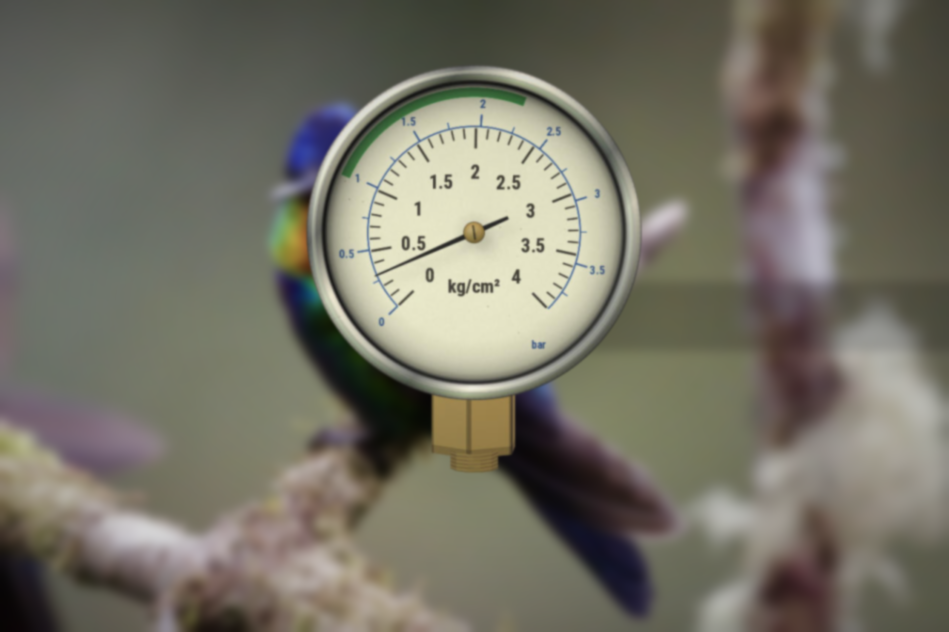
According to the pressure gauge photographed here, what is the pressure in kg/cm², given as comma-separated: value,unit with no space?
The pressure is 0.3,kg/cm²
